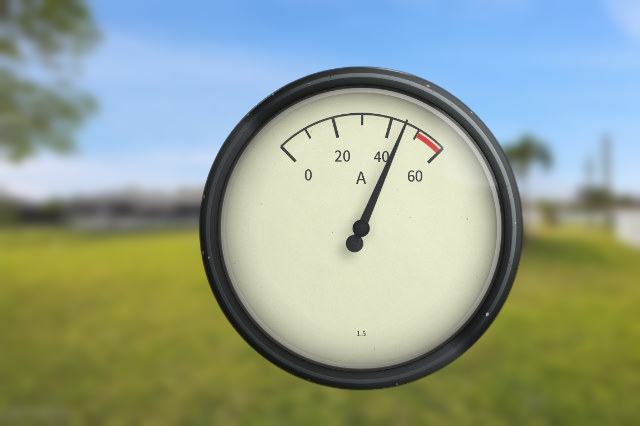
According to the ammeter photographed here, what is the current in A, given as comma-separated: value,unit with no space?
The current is 45,A
